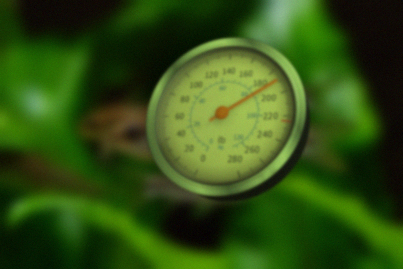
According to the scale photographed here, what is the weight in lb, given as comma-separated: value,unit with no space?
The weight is 190,lb
